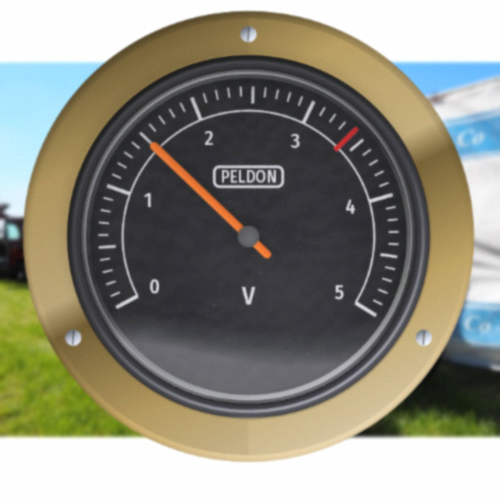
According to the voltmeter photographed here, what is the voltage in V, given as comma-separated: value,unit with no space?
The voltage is 1.5,V
